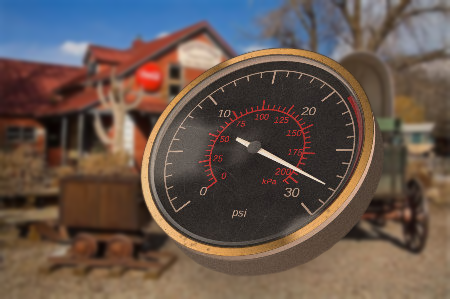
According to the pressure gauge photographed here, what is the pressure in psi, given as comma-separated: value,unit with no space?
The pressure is 28,psi
